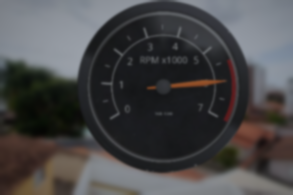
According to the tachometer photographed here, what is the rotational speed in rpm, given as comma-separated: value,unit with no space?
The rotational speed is 6000,rpm
